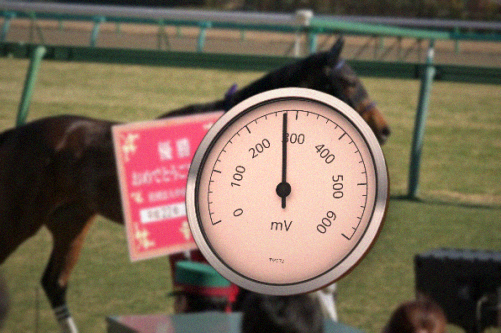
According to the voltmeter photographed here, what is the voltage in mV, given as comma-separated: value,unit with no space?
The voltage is 280,mV
